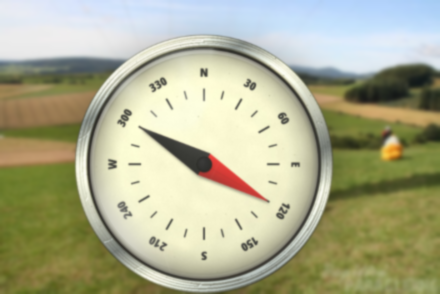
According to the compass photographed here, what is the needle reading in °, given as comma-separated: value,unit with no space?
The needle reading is 120,°
